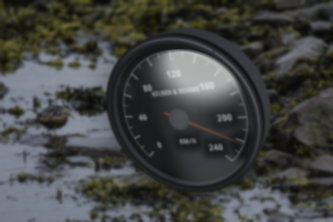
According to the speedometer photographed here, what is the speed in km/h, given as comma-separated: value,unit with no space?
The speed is 220,km/h
